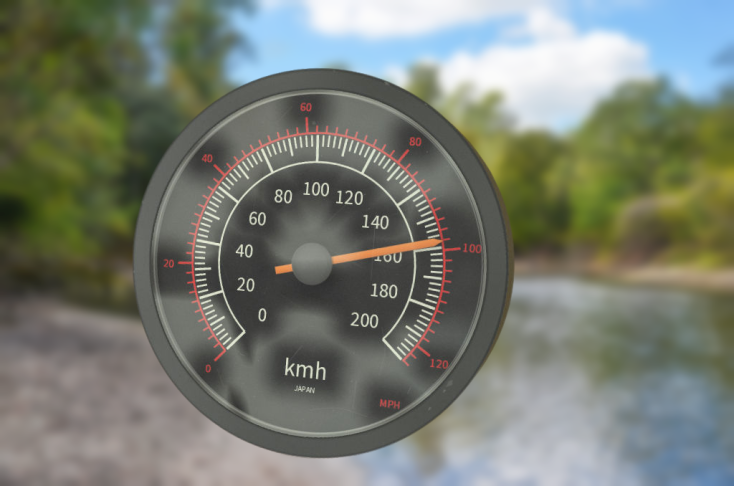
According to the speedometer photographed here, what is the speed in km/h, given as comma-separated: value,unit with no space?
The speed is 158,km/h
